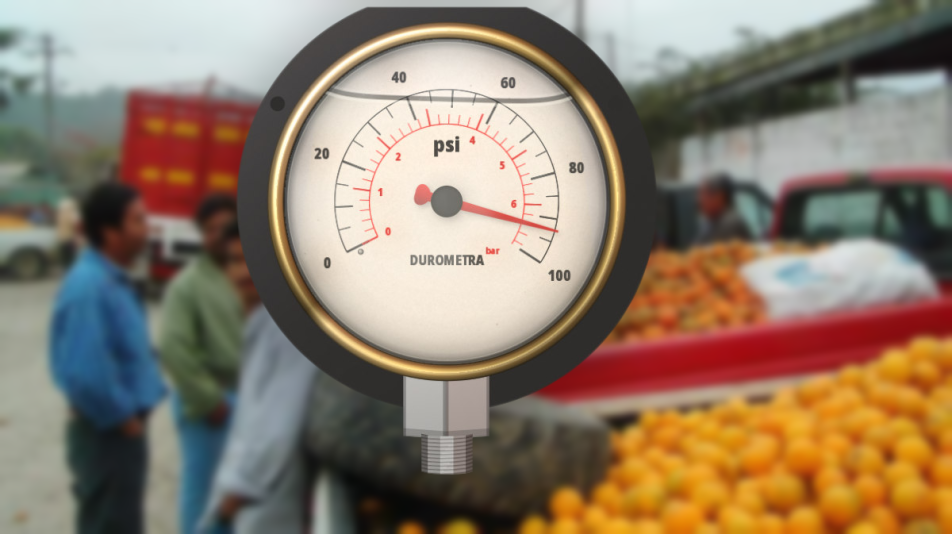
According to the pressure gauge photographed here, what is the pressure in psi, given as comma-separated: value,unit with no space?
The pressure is 92.5,psi
